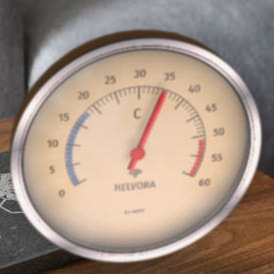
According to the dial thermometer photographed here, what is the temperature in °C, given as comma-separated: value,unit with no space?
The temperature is 35,°C
